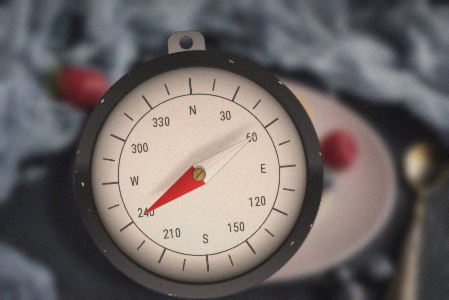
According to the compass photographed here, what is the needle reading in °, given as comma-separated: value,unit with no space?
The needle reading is 240,°
